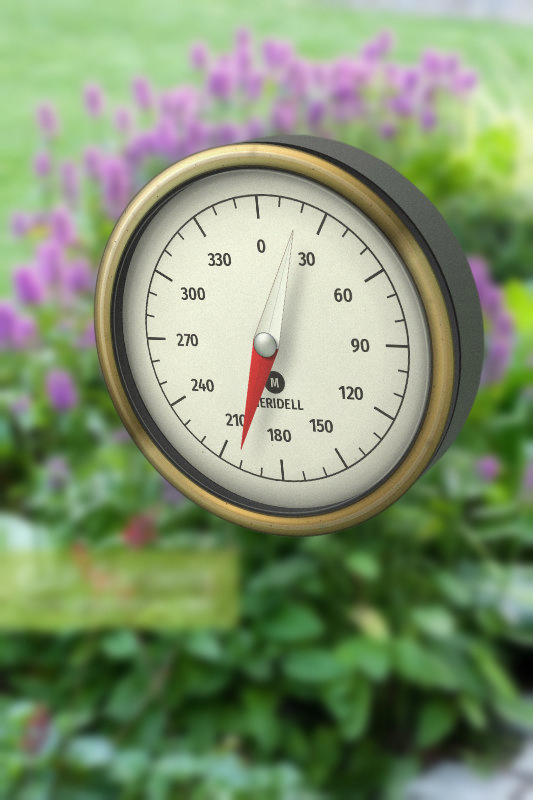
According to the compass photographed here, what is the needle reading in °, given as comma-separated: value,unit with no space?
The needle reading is 200,°
